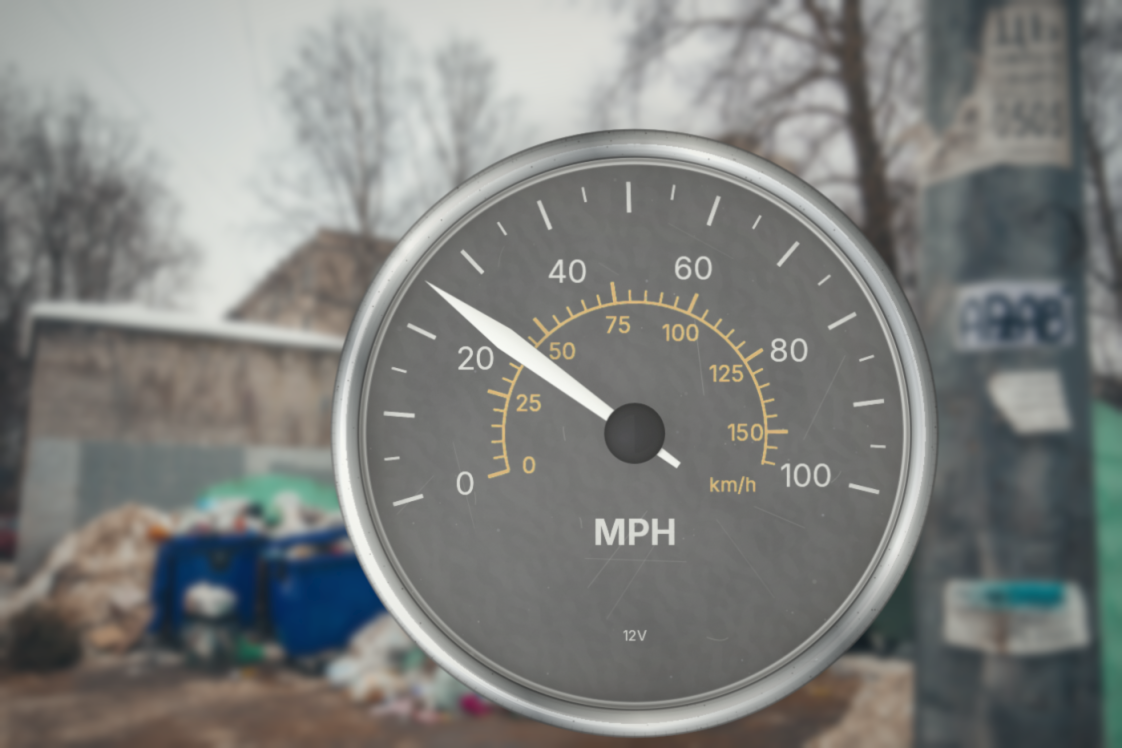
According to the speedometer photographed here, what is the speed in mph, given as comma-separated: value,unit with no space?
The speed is 25,mph
